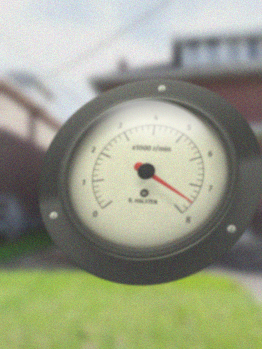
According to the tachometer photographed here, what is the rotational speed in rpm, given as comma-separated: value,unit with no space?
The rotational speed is 7600,rpm
